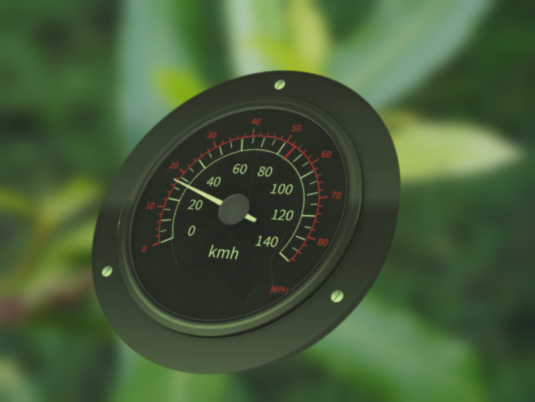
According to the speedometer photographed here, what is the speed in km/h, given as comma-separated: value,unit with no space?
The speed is 27.5,km/h
